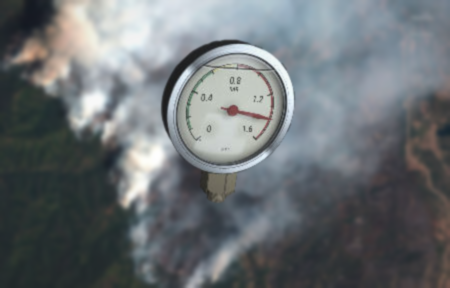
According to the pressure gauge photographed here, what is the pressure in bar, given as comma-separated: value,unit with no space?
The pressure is 1.4,bar
